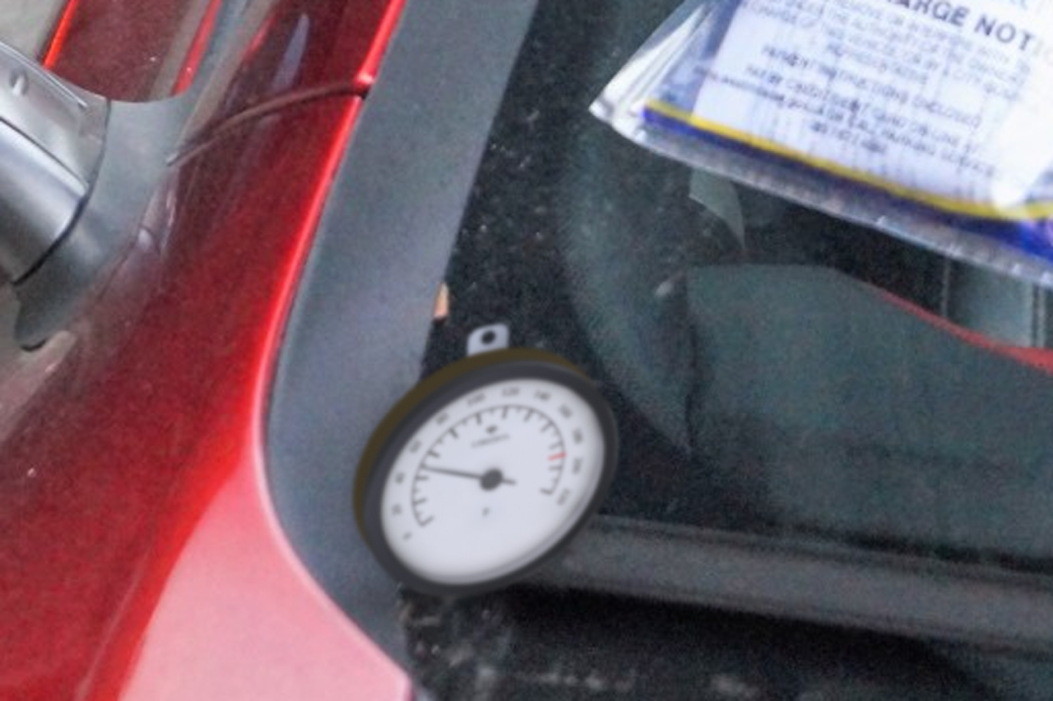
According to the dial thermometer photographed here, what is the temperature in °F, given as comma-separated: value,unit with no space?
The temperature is 50,°F
